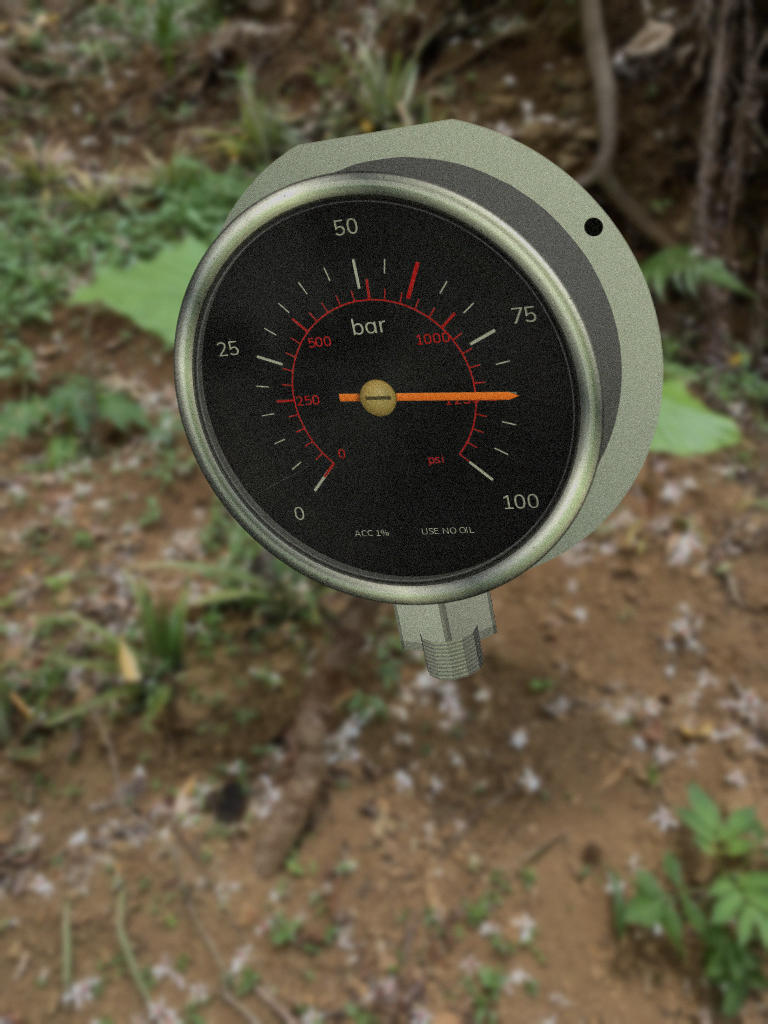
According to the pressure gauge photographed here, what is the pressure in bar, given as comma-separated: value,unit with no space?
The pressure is 85,bar
